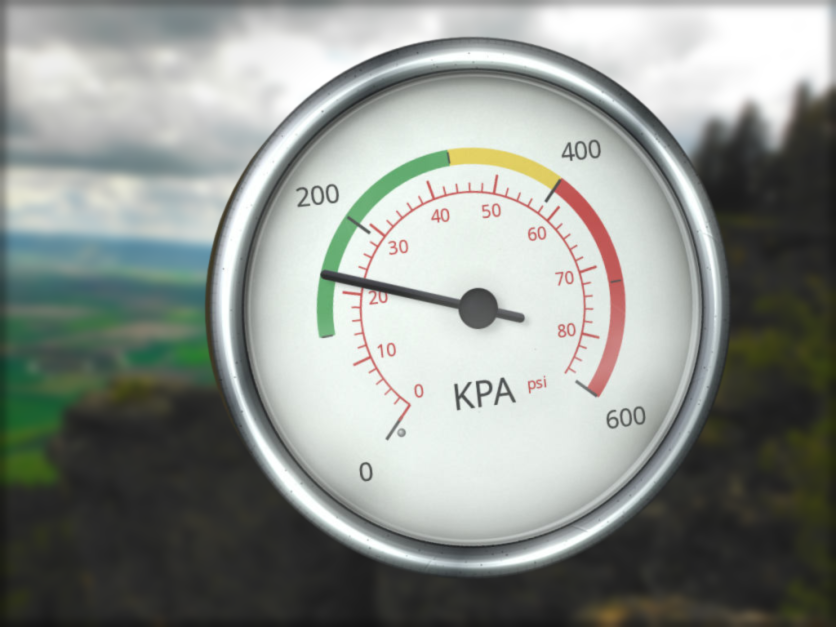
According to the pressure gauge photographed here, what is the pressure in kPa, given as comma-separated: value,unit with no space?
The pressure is 150,kPa
